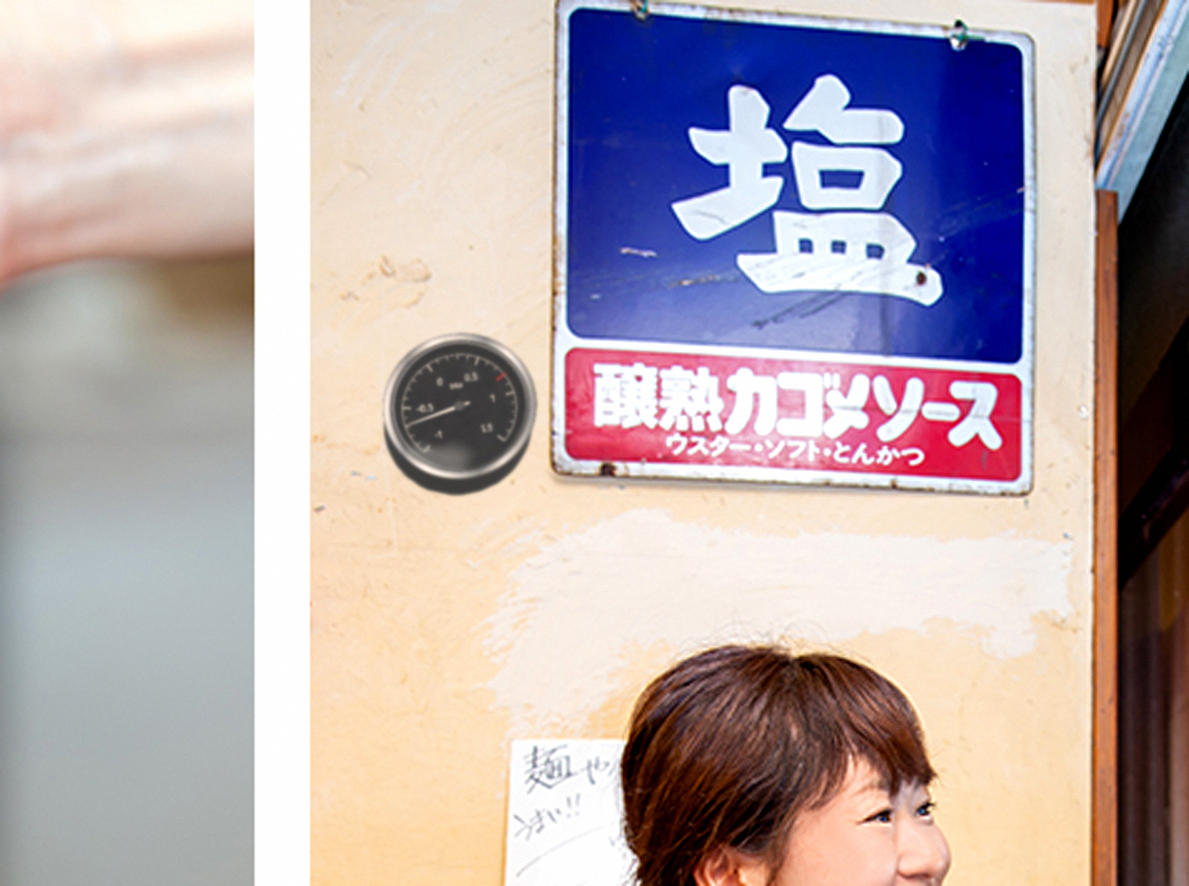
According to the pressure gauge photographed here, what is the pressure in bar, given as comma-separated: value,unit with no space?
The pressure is -0.7,bar
